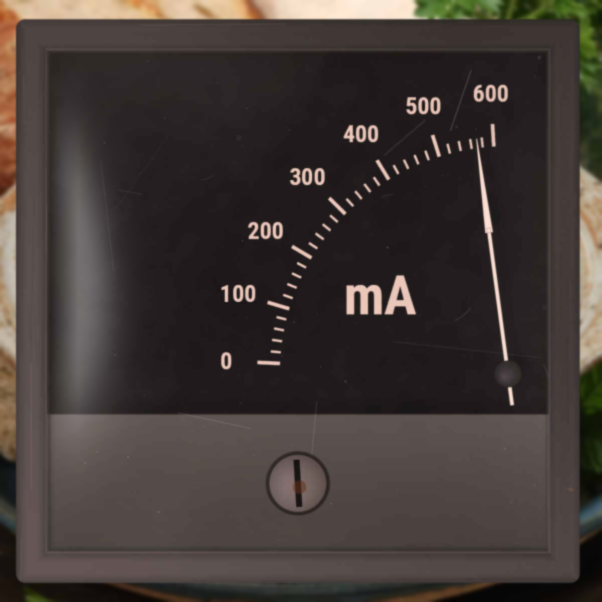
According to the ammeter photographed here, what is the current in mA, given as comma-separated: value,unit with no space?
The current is 570,mA
